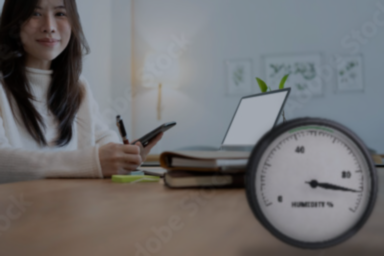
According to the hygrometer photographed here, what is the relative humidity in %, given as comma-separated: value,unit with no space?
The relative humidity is 90,%
